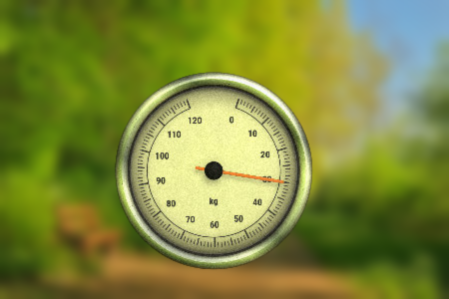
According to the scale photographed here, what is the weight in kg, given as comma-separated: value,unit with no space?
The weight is 30,kg
